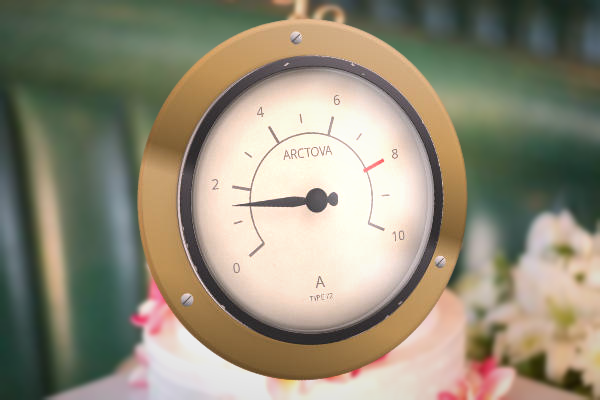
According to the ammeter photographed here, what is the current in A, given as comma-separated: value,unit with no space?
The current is 1.5,A
